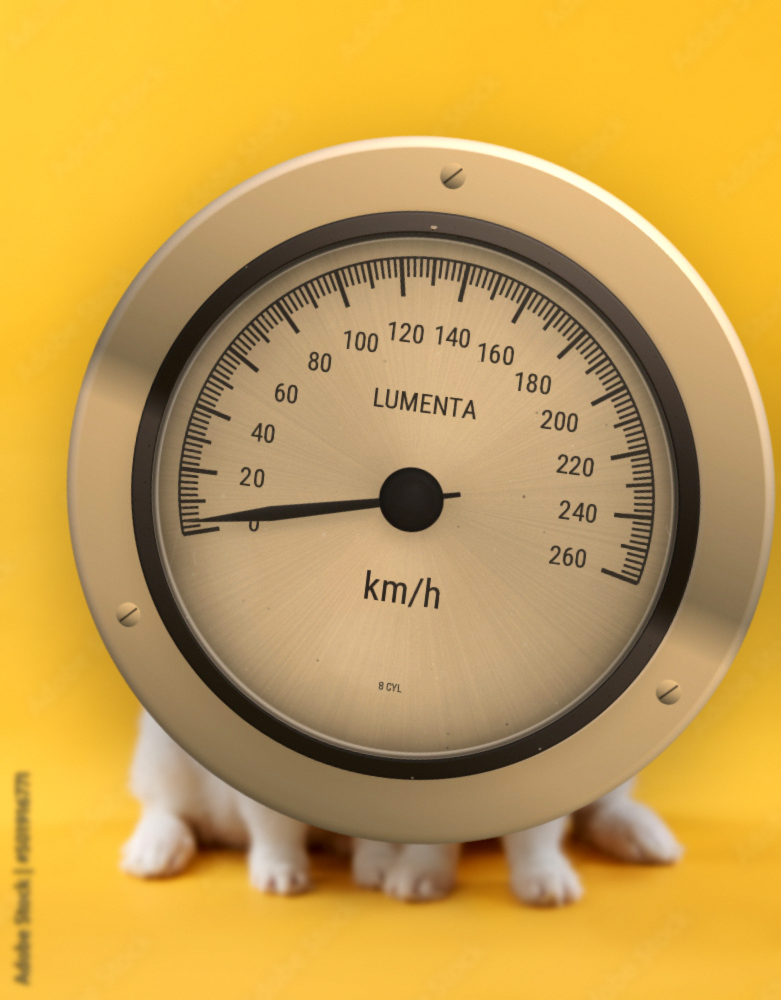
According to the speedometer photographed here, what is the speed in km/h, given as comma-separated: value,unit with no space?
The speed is 4,km/h
